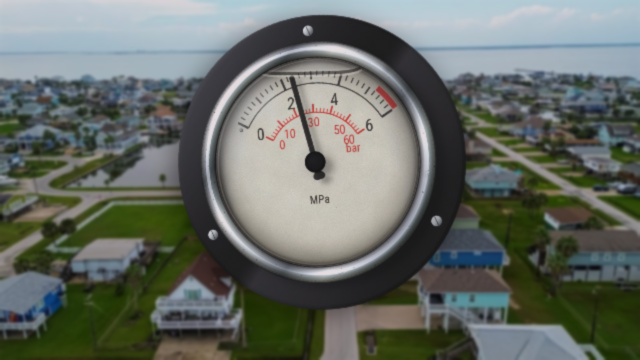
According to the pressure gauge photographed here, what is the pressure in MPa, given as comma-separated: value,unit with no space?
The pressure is 2.4,MPa
